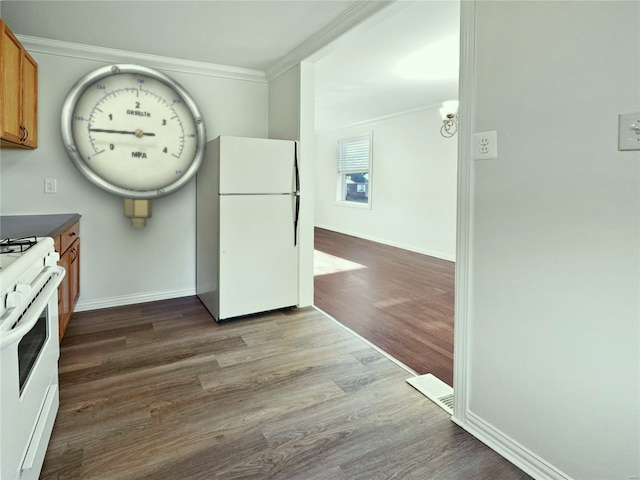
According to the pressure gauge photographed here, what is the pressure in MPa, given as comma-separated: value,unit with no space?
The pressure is 0.5,MPa
